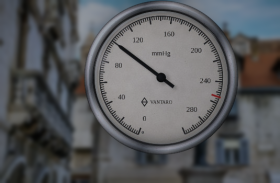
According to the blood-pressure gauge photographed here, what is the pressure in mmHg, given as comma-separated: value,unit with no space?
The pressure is 100,mmHg
